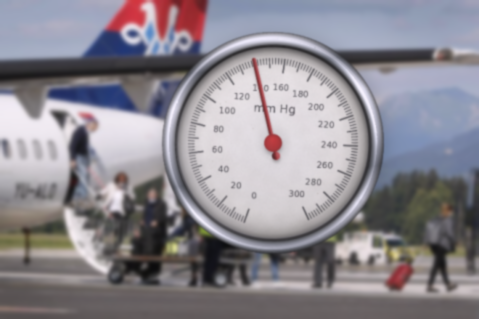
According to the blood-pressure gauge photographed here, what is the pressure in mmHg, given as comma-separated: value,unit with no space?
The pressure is 140,mmHg
